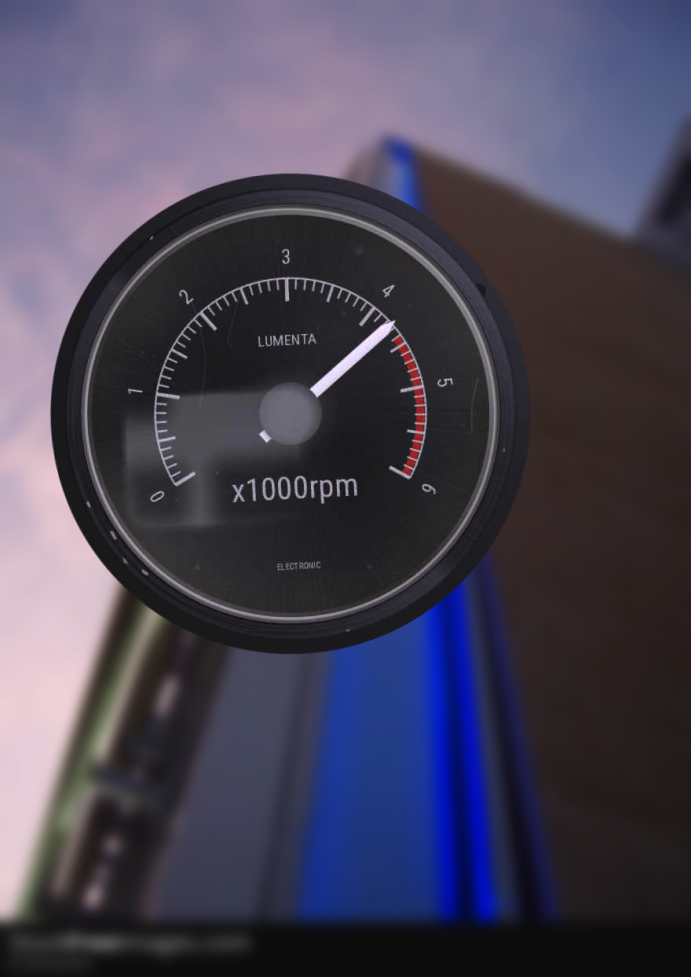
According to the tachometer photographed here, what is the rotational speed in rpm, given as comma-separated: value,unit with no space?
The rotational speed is 4250,rpm
